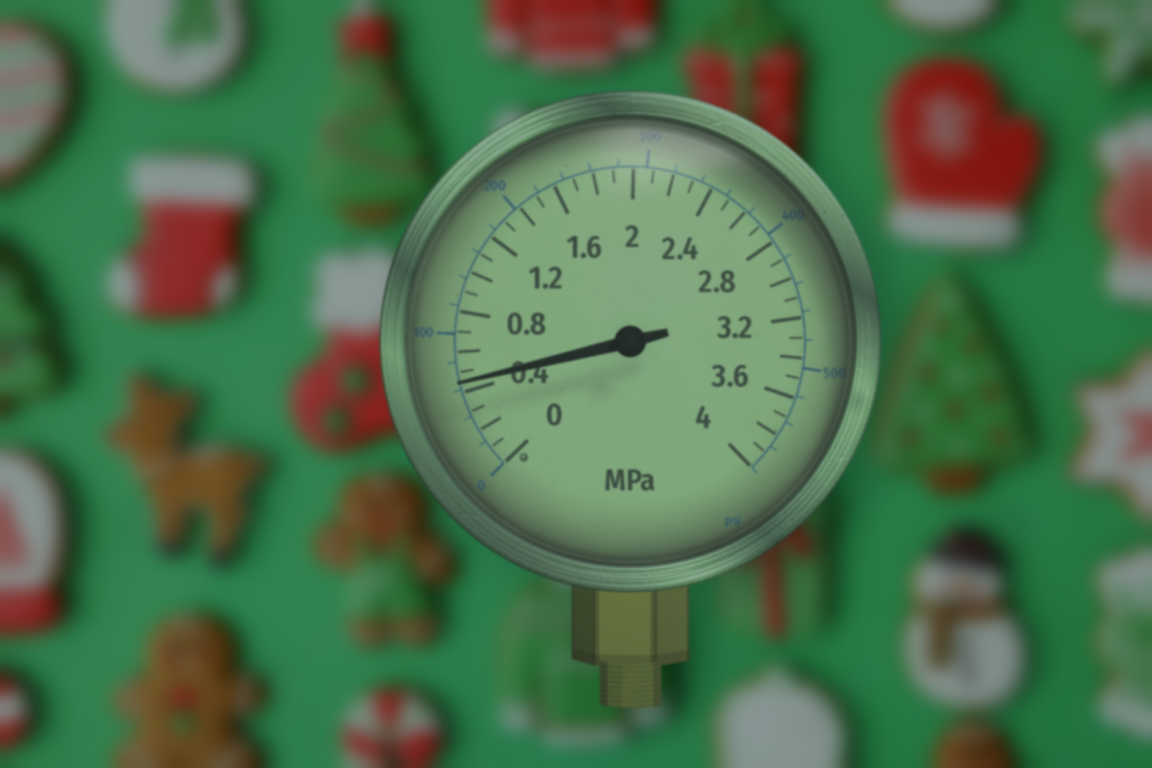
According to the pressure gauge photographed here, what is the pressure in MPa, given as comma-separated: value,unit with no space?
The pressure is 0.45,MPa
